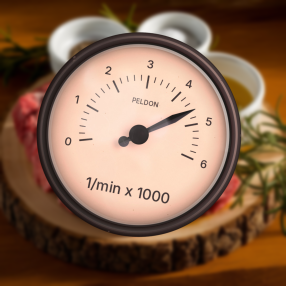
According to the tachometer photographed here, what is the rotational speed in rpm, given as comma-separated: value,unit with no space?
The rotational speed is 4600,rpm
